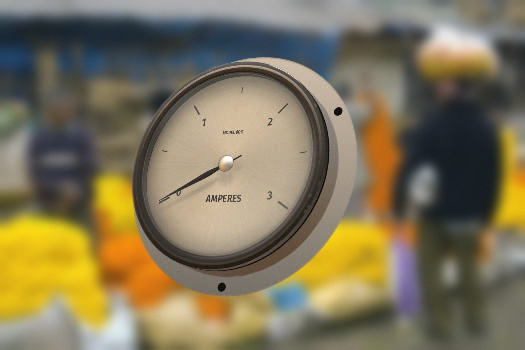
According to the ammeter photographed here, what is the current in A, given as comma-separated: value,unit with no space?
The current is 0,A
